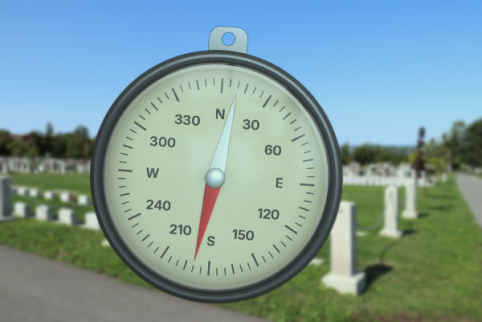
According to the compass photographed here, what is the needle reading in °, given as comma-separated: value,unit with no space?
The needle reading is 190,°
